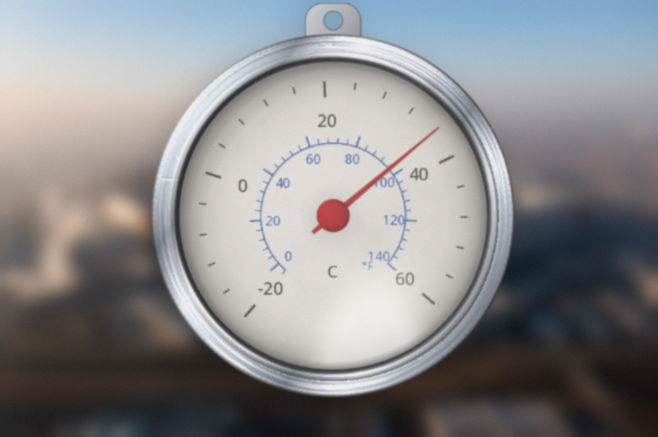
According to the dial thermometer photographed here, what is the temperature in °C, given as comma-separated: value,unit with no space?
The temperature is 36,°C
